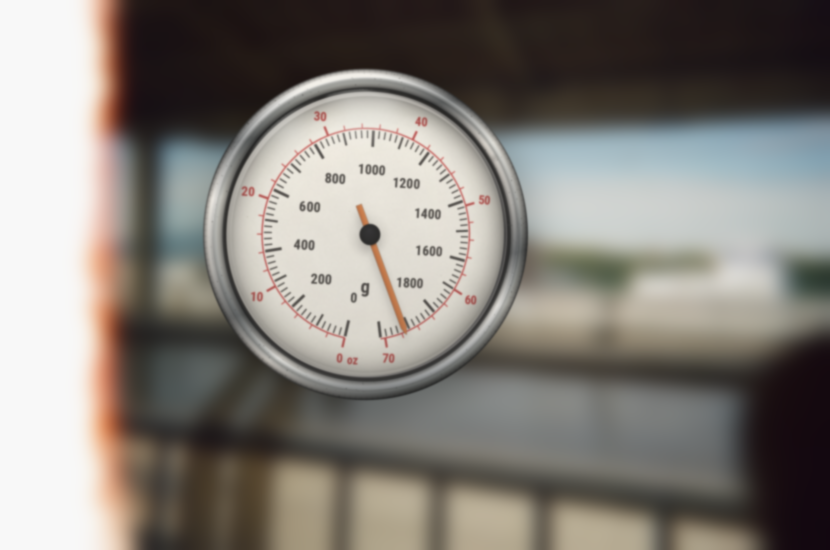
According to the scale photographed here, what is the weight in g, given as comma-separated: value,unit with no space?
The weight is 1920,g
